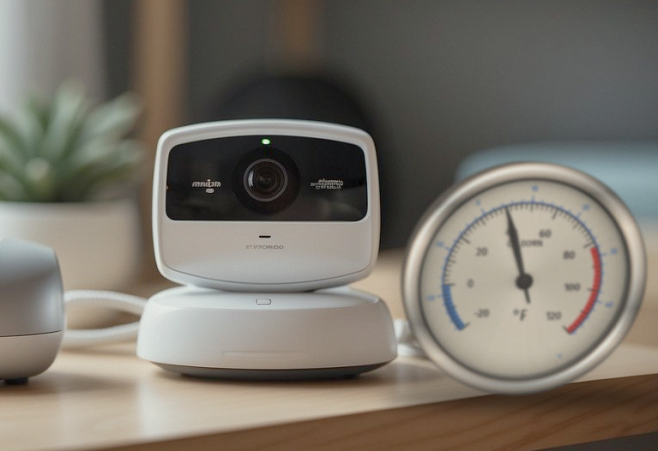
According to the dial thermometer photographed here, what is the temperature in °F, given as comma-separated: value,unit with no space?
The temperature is 40,°F
